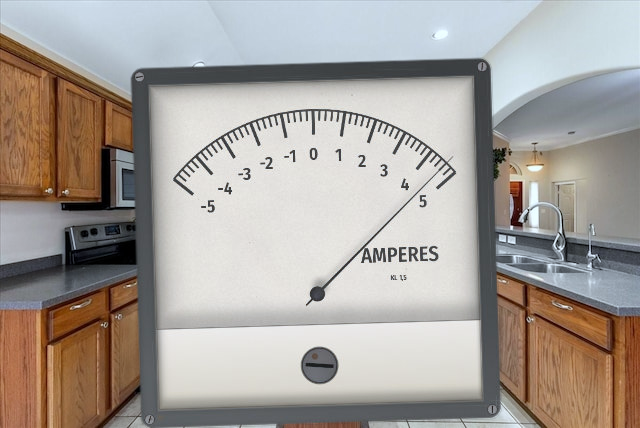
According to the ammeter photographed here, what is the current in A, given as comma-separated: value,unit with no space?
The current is 4.6,A
